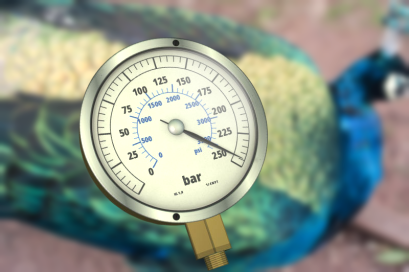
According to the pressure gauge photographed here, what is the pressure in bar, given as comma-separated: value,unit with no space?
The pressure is 245,bar
